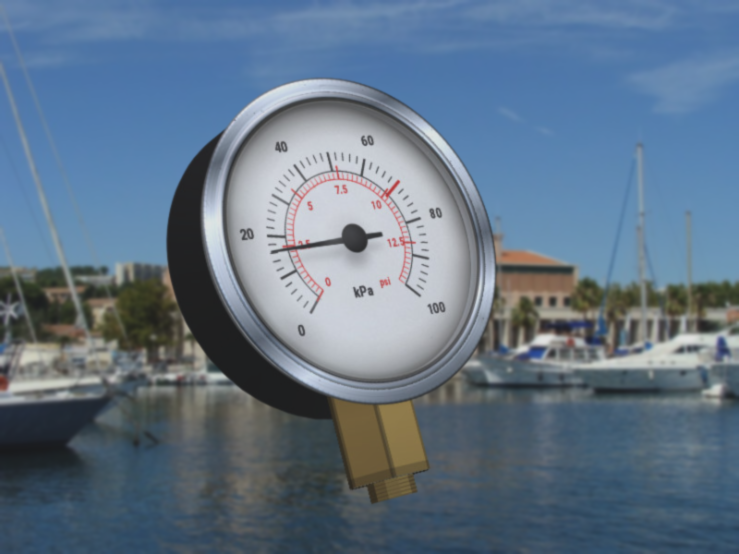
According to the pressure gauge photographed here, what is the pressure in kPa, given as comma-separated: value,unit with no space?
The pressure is 16,kPa
